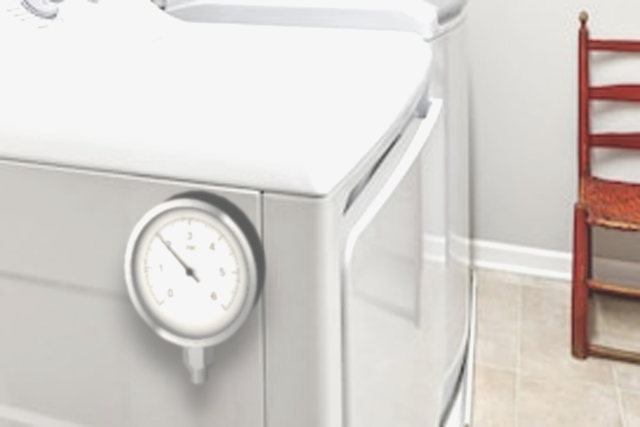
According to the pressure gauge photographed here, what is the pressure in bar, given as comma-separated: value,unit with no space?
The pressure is 2,bar
